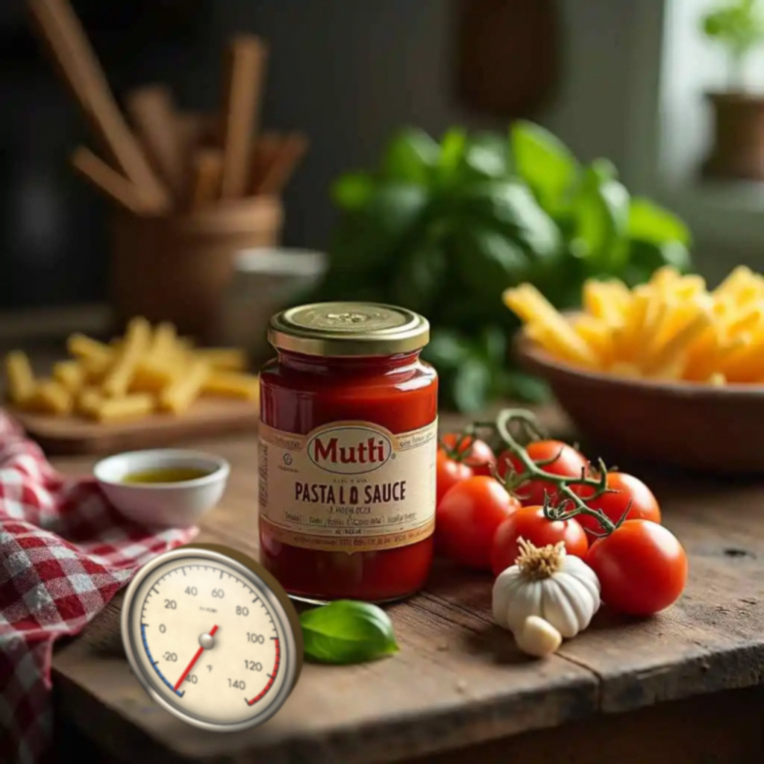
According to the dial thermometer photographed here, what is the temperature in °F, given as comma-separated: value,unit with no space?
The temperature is -36,°F
